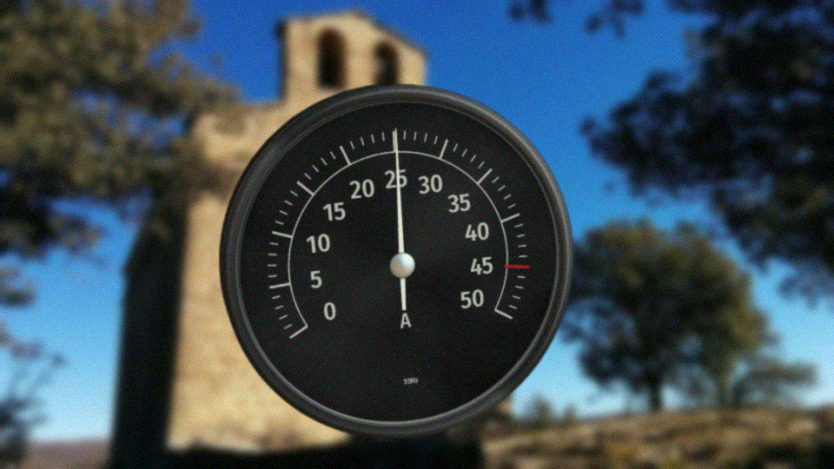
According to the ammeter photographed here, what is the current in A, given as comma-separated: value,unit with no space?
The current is 25,A
